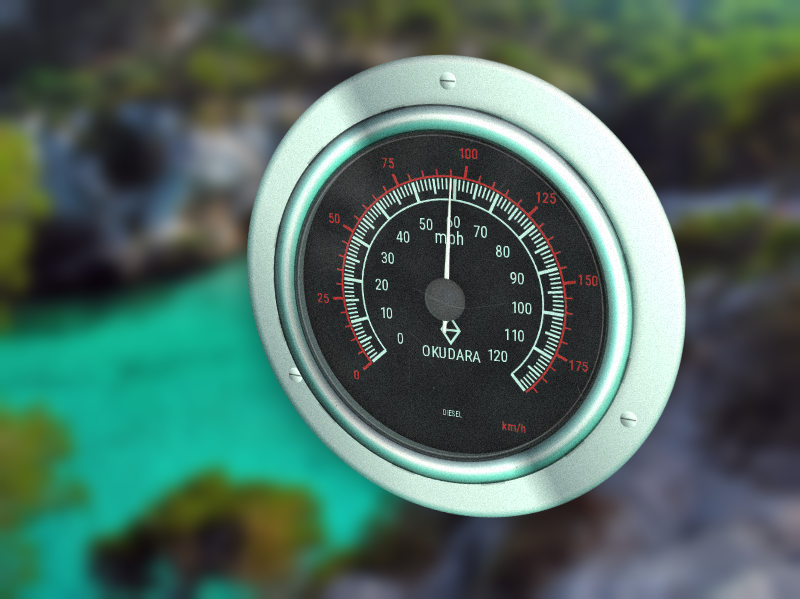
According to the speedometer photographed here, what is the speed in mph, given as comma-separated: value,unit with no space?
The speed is 60,mph
